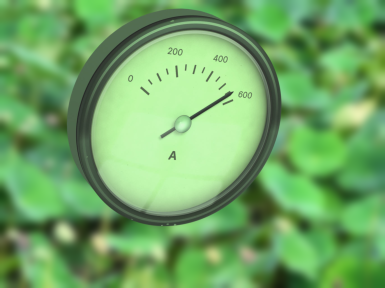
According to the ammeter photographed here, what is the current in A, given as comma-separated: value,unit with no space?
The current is 550,A
